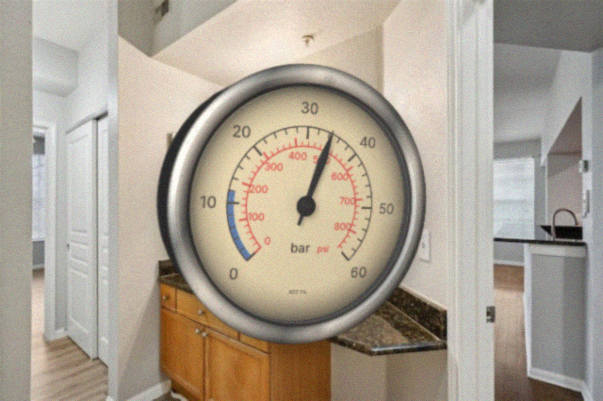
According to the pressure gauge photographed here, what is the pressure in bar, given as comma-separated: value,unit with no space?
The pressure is 34,bar
